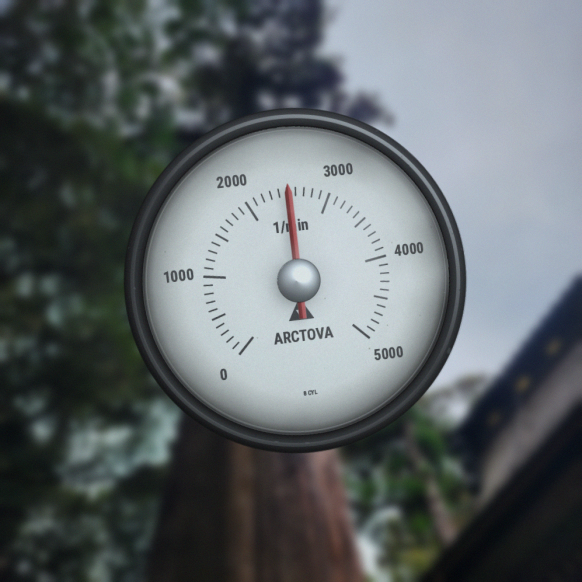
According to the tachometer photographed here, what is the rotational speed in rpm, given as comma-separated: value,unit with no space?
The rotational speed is 2500,rpm
